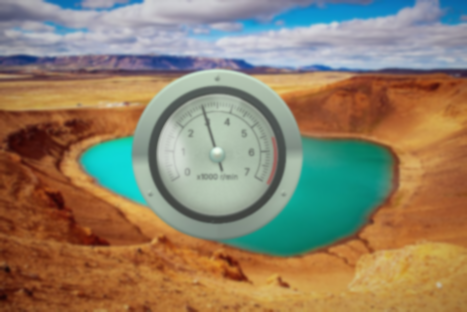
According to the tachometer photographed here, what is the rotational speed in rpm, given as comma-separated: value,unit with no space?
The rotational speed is 3000,rpm
